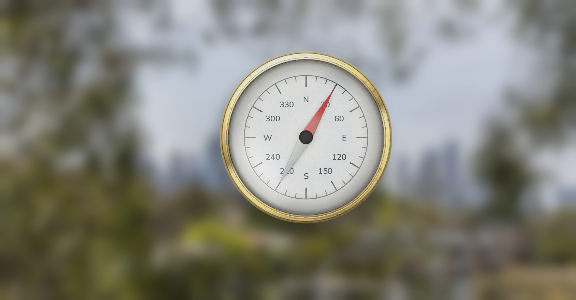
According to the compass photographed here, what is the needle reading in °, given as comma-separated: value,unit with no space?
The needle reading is 30,°
